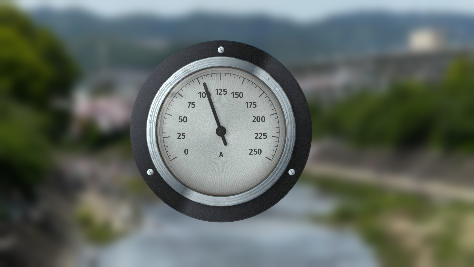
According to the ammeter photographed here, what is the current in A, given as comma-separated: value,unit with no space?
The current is 105,A
